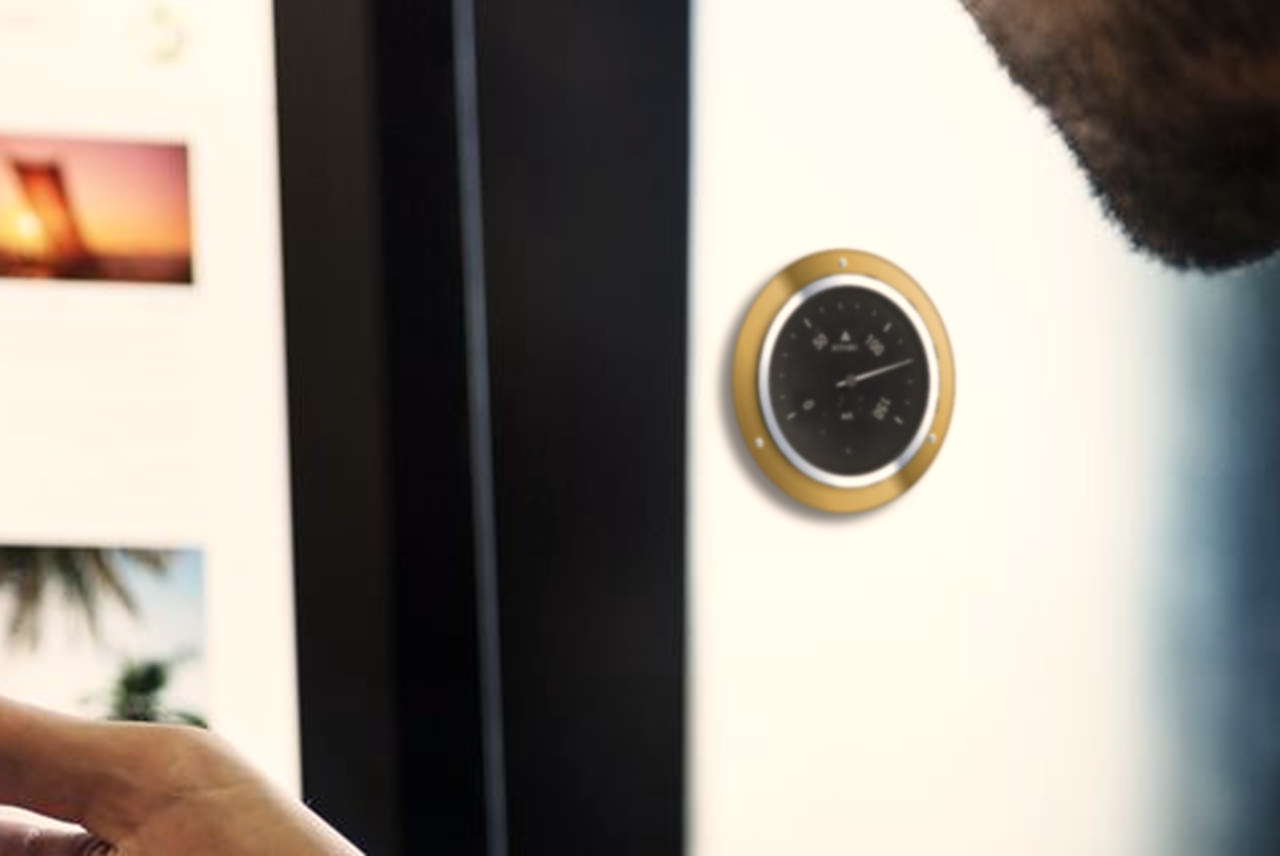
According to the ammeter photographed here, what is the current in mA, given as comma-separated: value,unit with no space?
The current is 120,mA
